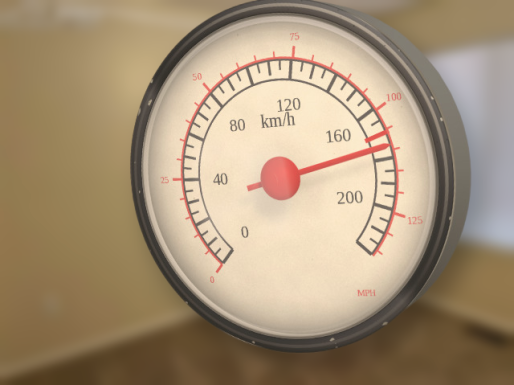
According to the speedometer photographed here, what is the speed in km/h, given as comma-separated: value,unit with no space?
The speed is 175,km/h
